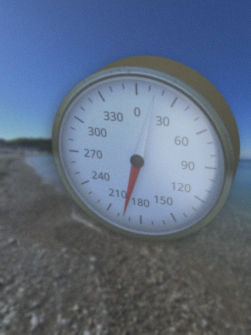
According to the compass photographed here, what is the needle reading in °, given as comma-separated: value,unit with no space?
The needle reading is 195,°
